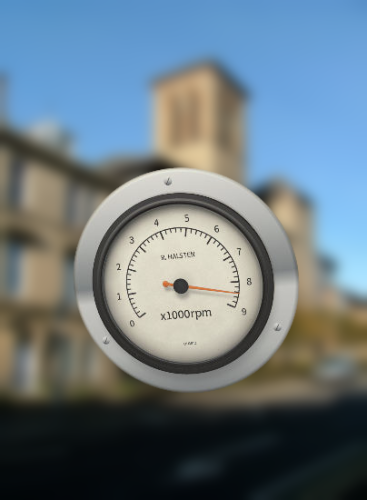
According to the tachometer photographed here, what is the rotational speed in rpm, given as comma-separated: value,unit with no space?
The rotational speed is 8400,rpm
